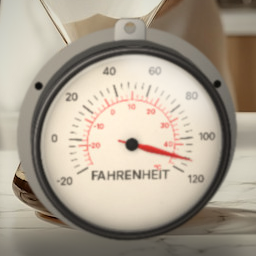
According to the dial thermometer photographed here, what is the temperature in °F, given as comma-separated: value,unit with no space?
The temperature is 112,°F
